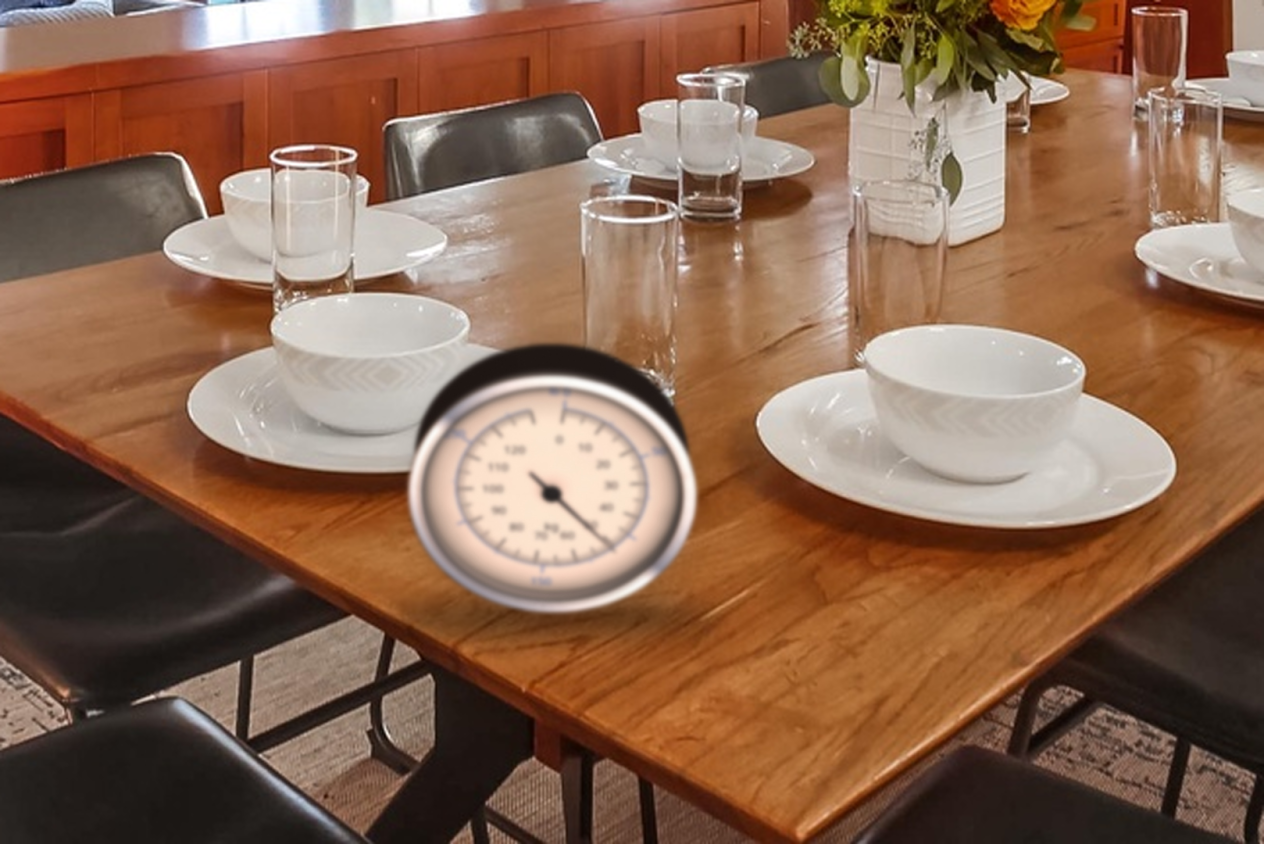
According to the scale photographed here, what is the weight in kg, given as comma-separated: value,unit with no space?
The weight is 50,kg
